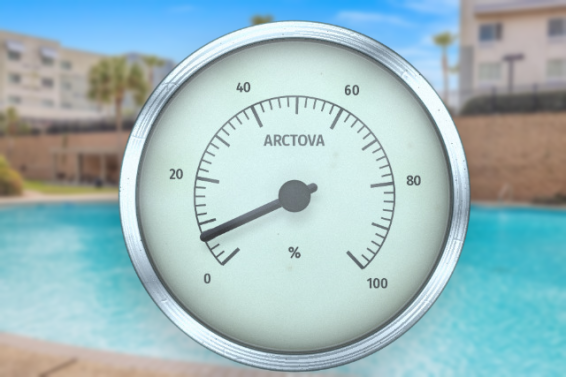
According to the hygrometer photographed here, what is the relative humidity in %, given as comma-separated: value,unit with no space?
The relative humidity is 7,%
